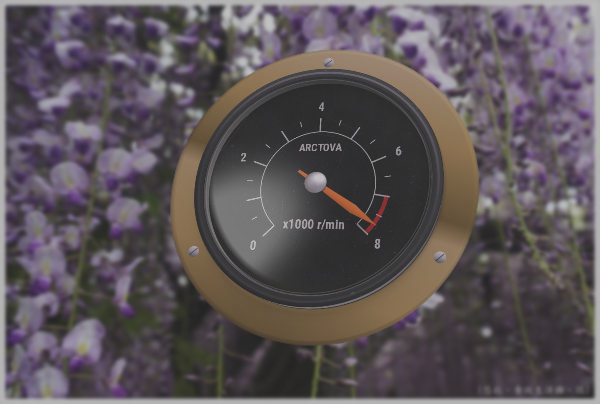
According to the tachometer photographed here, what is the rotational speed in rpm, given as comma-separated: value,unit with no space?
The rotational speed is 7750,rpm
